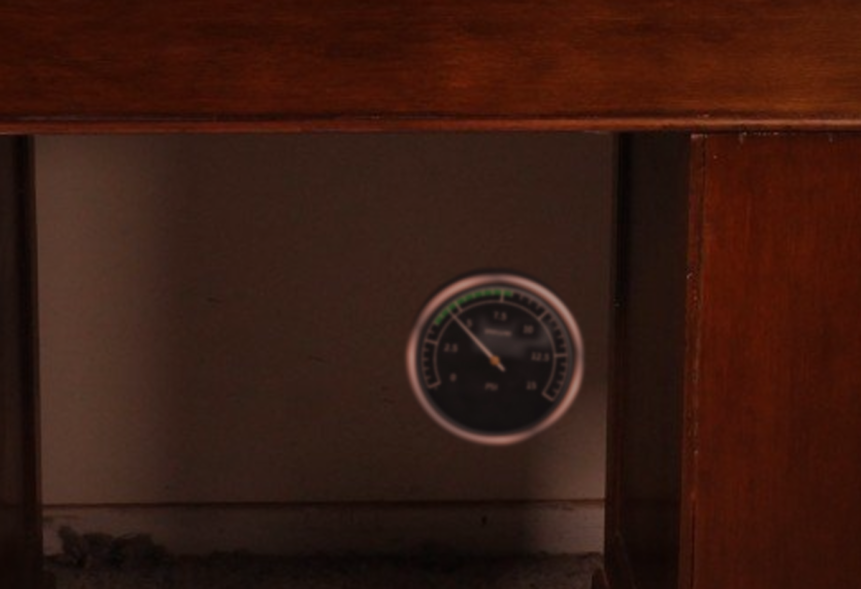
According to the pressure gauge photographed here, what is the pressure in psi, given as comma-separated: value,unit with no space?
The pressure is 4.5,psi
